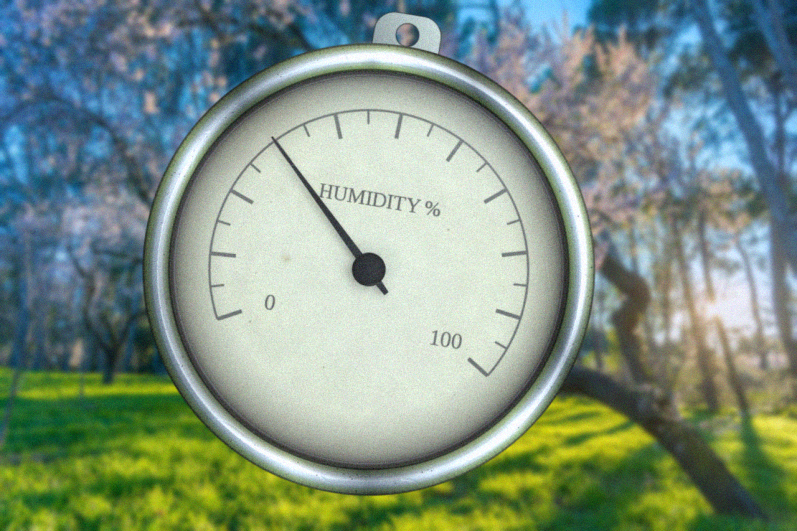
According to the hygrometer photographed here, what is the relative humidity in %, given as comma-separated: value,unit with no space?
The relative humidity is 30,%
